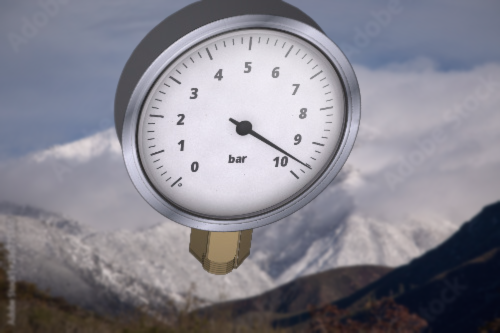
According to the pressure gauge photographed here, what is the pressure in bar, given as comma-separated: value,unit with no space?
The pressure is 9.6,bar
